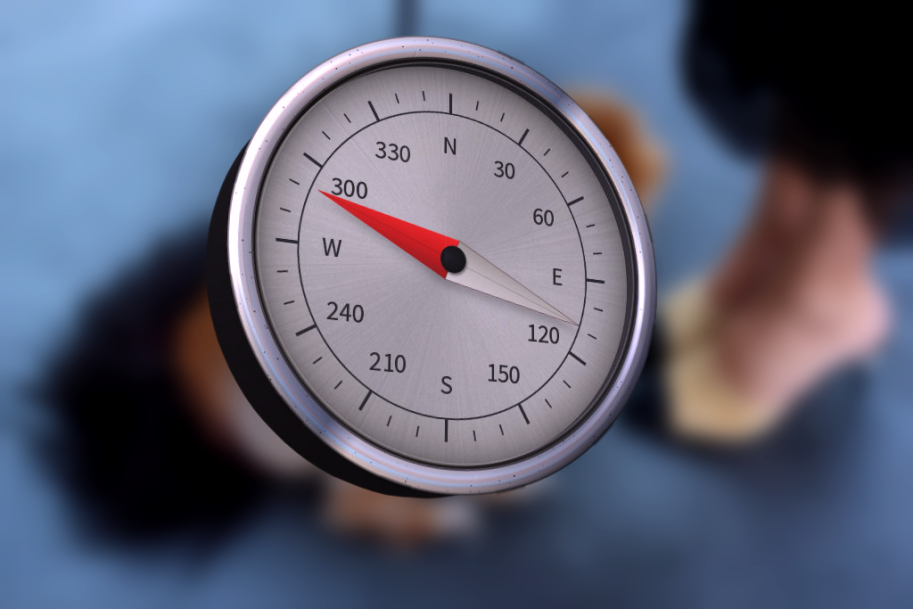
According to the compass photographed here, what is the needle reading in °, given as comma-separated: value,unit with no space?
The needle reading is 290,°
